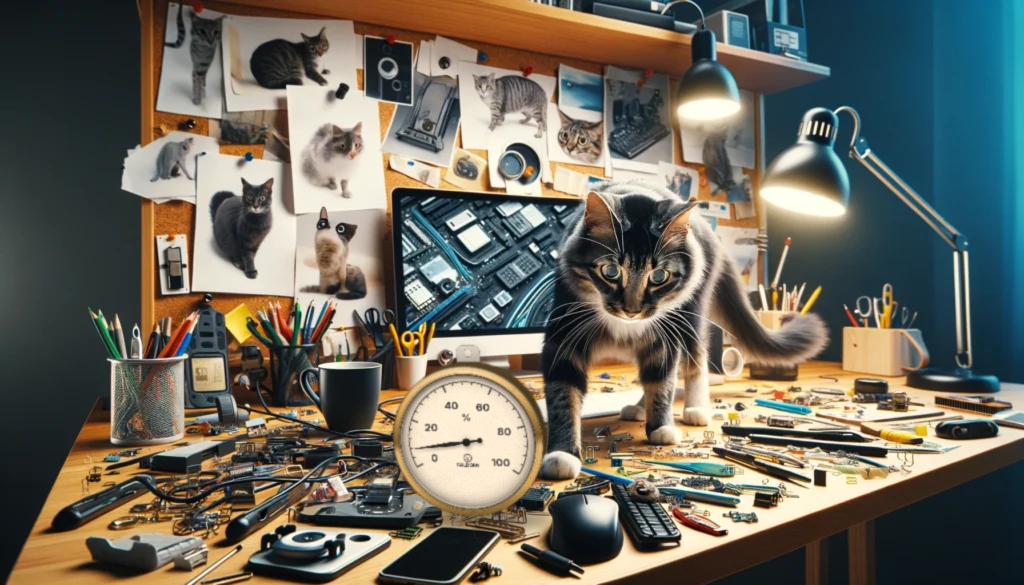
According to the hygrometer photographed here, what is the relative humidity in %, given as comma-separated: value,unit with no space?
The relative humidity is 8,%
